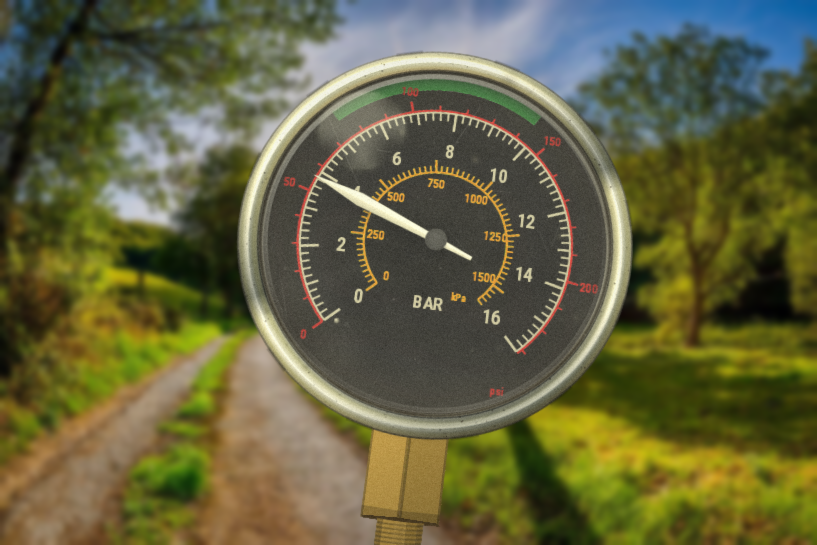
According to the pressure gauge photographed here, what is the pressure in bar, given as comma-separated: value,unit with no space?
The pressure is 3.8,bar
